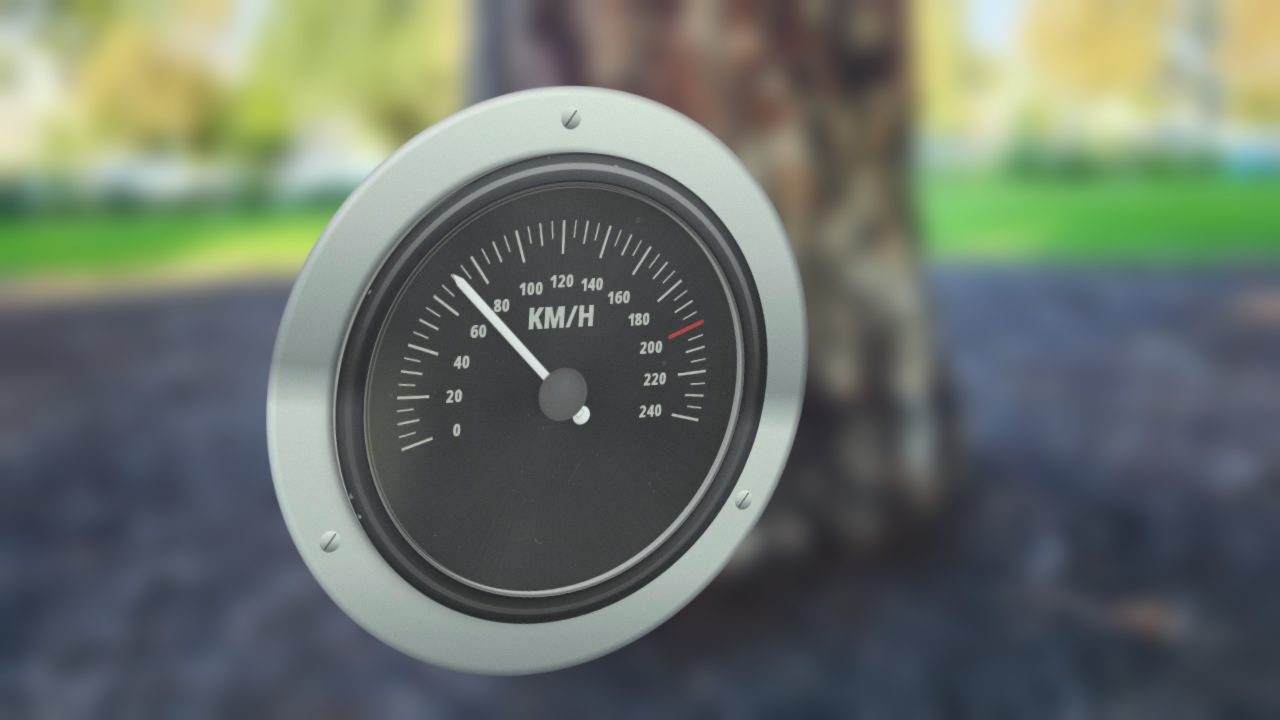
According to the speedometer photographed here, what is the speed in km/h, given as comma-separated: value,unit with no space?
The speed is 70,km/h
